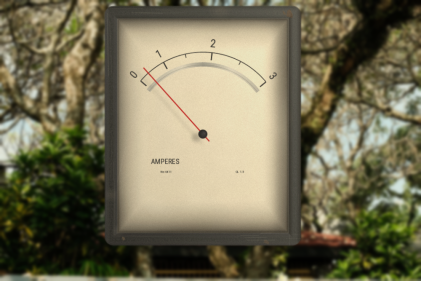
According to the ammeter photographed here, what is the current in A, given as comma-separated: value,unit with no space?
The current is 0.5,A
